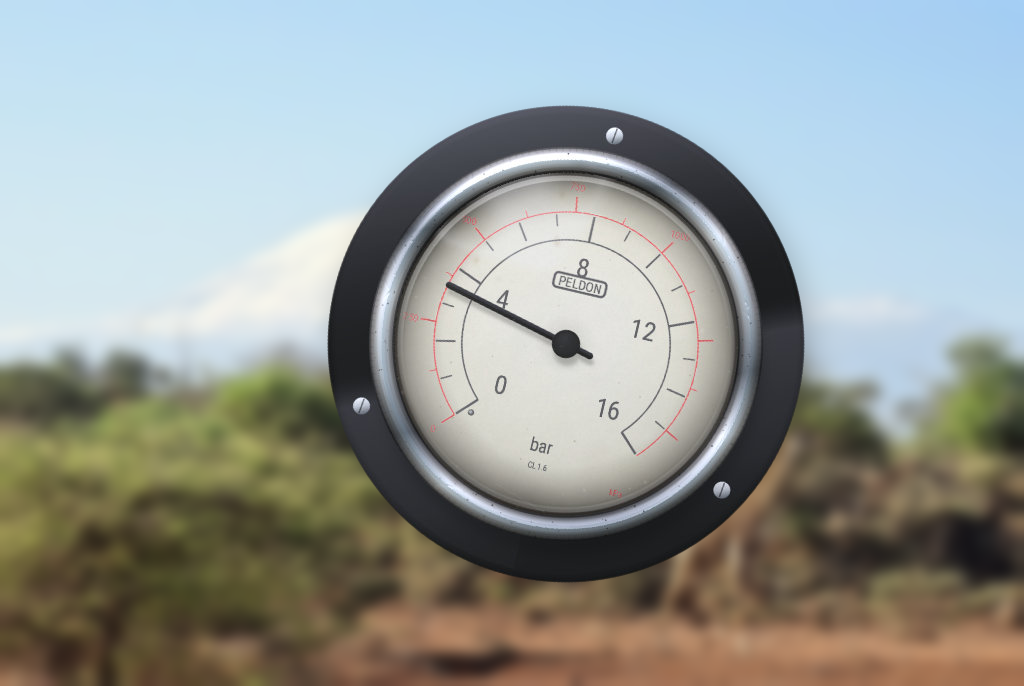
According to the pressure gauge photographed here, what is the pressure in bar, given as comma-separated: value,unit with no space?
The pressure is 3.5,bar
